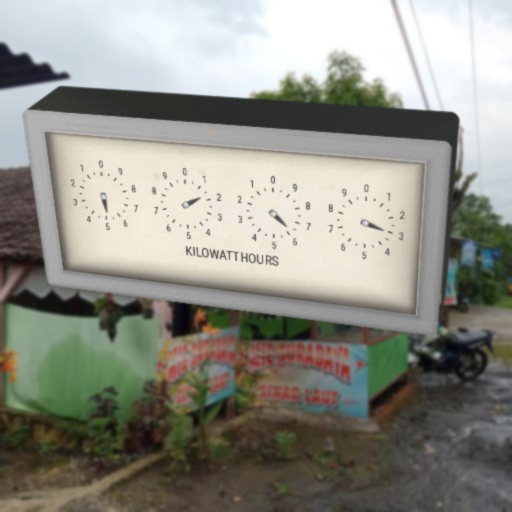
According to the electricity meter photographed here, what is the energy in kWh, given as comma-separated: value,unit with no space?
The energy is 5163,kWh
